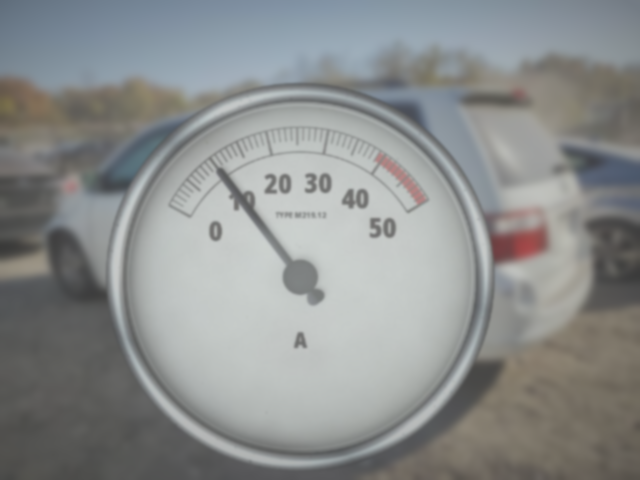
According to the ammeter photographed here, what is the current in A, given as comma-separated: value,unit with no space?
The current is 10,A
